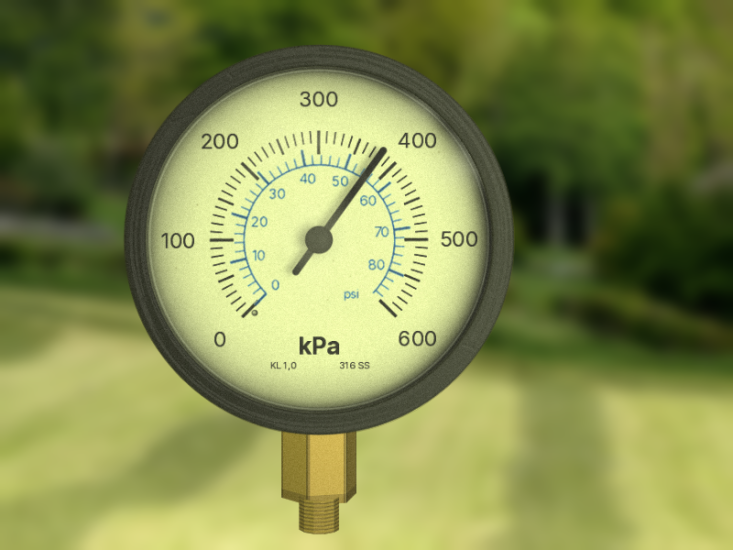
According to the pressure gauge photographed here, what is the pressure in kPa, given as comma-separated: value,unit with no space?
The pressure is 380,kPa
